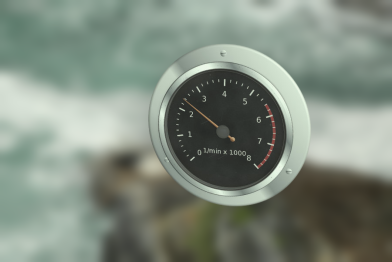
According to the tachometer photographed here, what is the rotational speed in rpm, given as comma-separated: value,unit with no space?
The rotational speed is 2400,rpm
